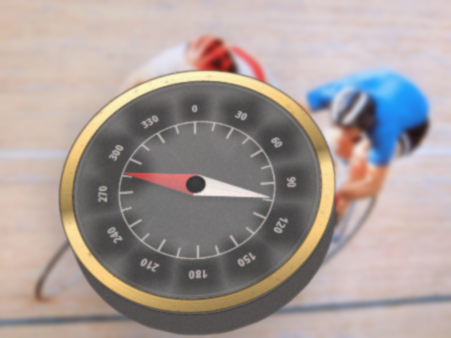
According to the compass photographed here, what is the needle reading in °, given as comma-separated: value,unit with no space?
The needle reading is 285,°
